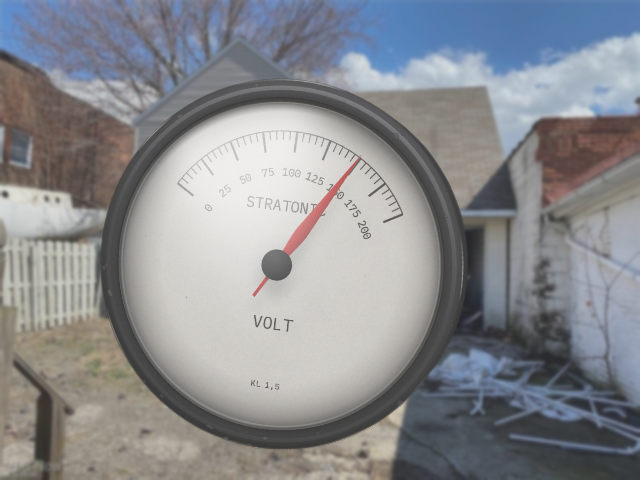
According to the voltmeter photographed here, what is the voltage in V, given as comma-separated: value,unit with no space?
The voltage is 150,V
